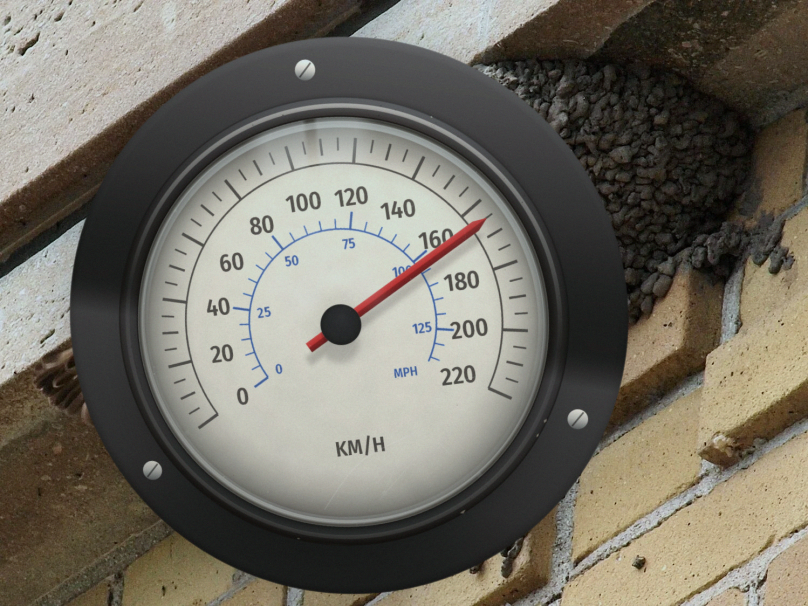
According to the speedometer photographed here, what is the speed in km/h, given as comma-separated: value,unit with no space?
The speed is 165,km/h
